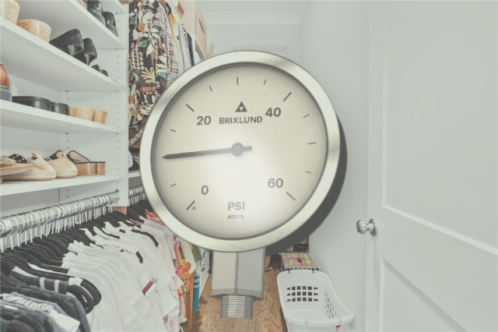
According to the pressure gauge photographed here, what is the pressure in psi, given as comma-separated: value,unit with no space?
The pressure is 10,psi
